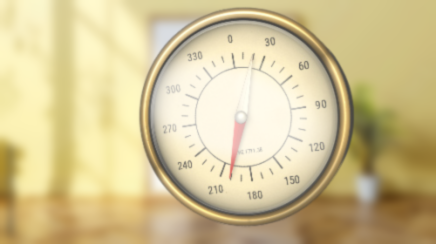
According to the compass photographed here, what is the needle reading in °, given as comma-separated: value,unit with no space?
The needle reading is 200,°
